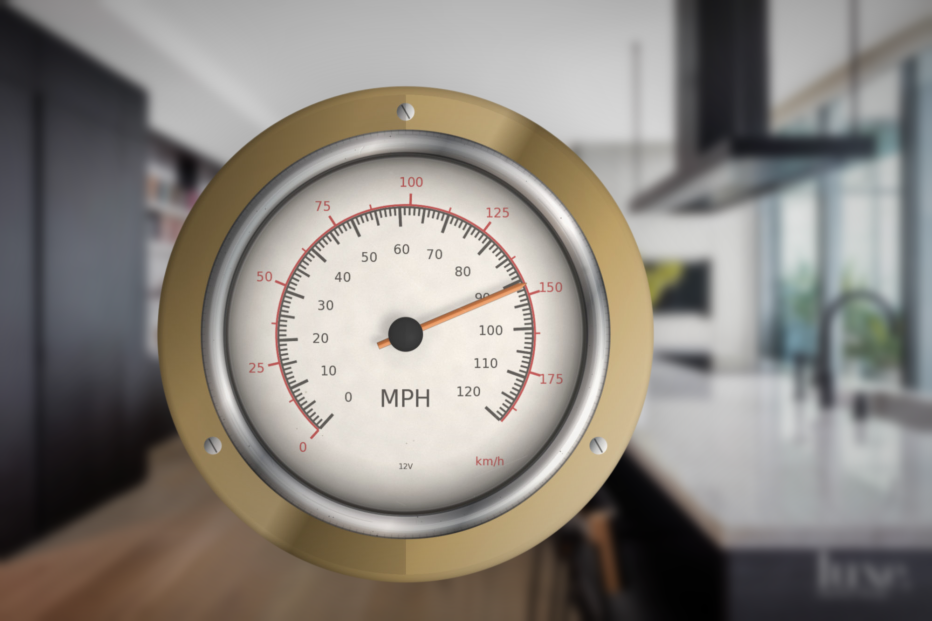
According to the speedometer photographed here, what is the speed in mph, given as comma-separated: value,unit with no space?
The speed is 91,mph
